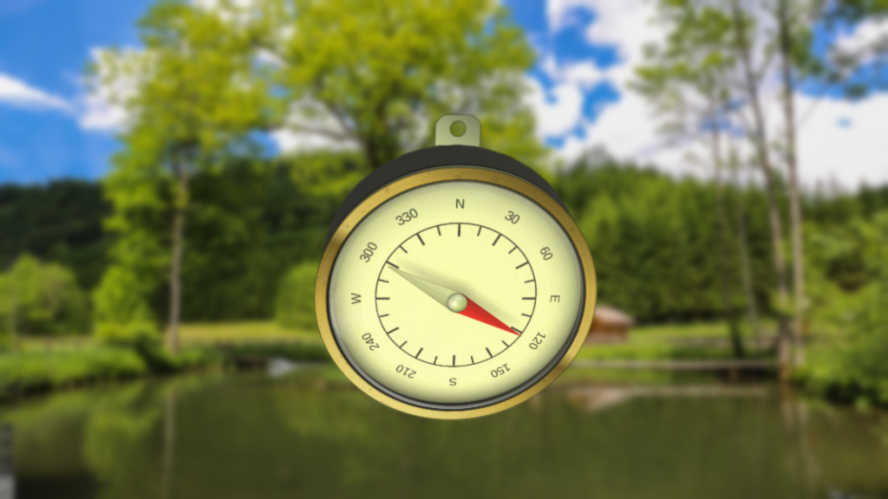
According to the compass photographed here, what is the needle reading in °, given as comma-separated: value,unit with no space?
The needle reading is 120,°
